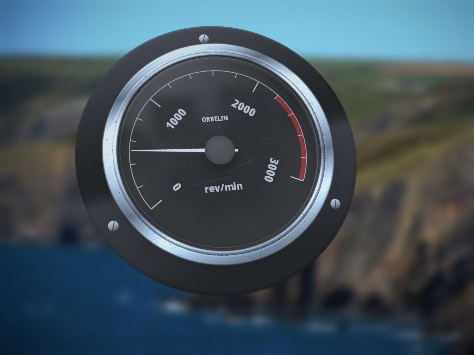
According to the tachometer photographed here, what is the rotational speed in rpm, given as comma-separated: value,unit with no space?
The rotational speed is 500,rpm
